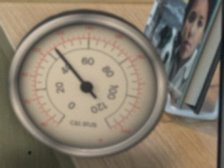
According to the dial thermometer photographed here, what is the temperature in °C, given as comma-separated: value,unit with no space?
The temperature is 44,°C
